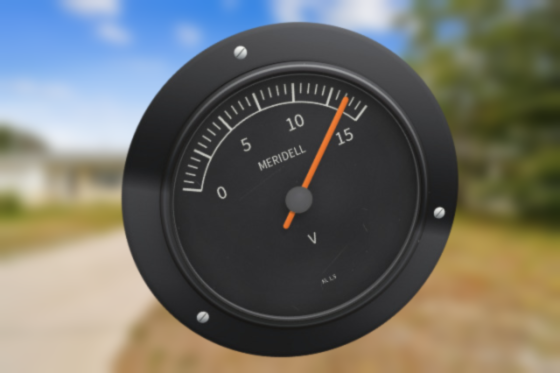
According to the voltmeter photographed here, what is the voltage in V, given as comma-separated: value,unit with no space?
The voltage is 13.5,V
